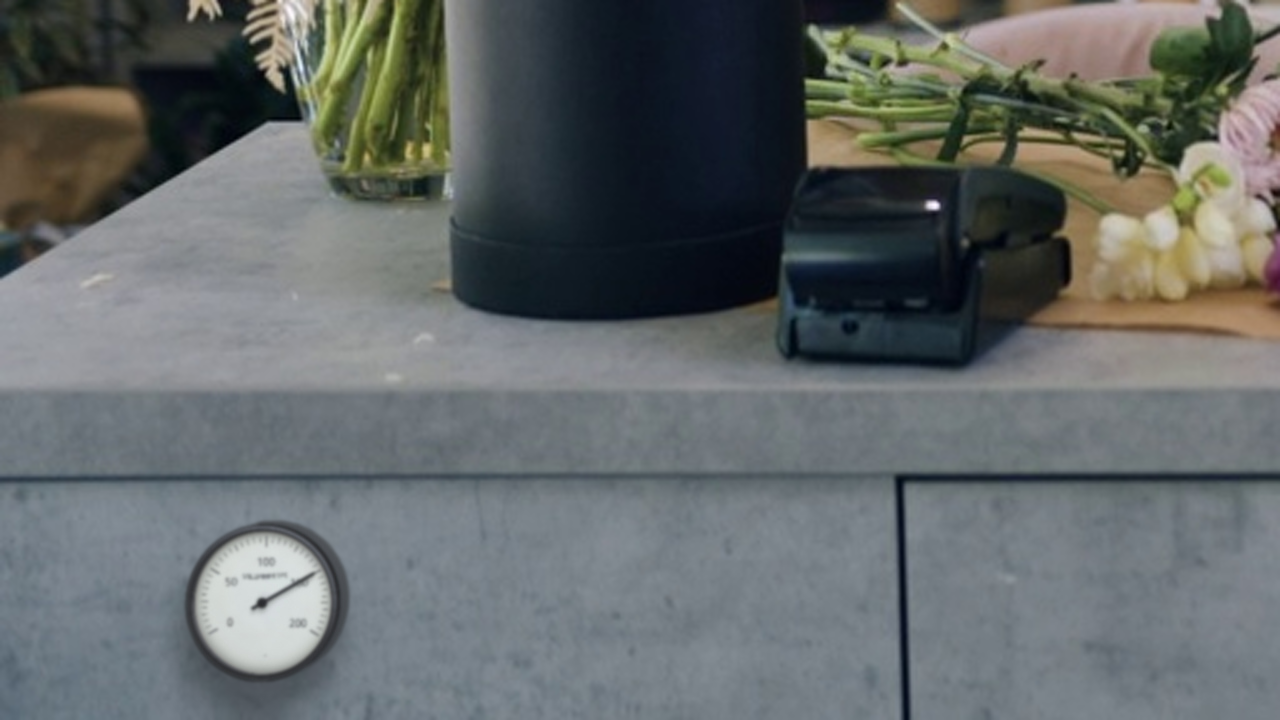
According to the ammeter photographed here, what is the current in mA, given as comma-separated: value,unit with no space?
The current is 150,mA
